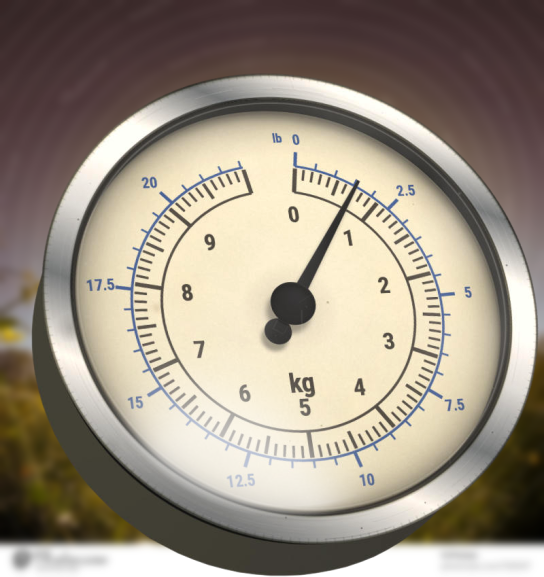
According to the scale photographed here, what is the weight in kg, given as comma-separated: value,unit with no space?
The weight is 0.7,kg
